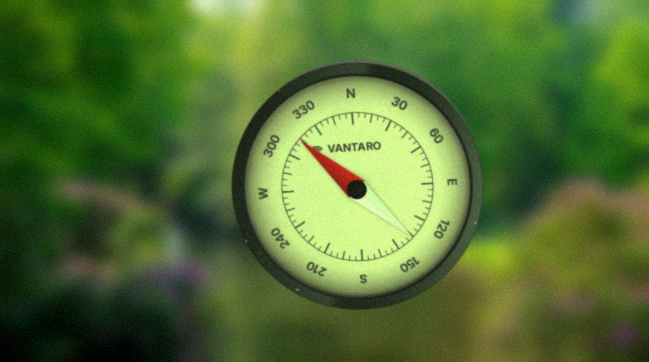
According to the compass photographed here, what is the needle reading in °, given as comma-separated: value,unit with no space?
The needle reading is 315,°
